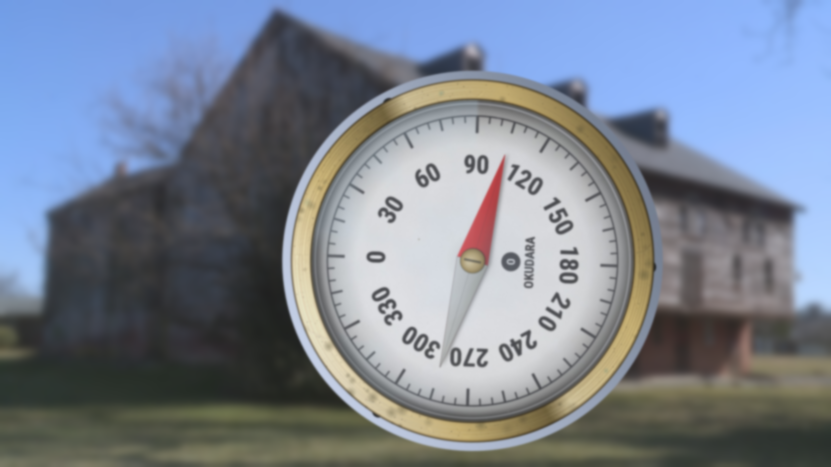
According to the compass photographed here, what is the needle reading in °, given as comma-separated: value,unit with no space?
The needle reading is 105,°
